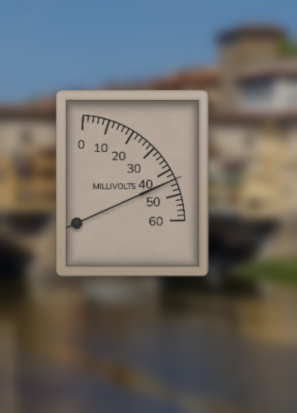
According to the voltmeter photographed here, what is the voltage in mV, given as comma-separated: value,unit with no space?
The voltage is 44,mV
